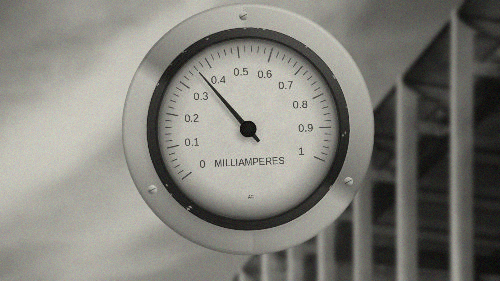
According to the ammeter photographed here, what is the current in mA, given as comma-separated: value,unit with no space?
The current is 0.36,mA
